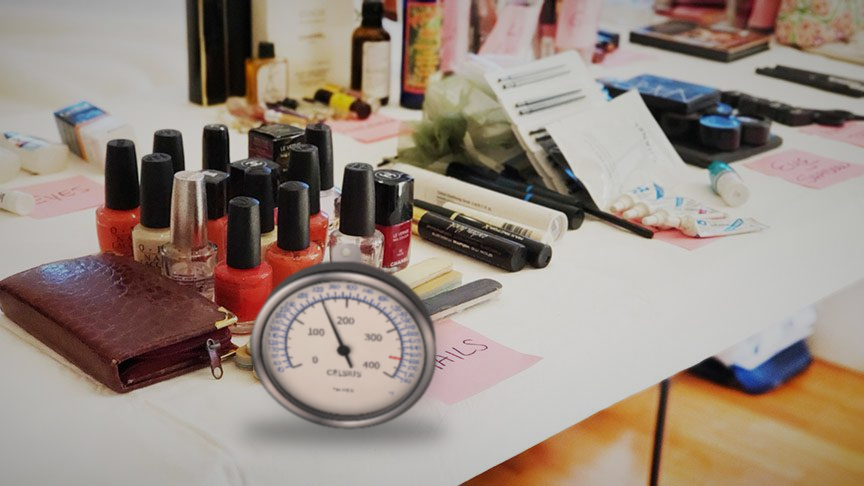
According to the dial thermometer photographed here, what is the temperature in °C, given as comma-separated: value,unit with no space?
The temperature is 160,°C
